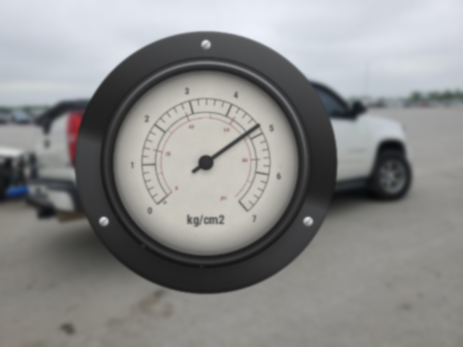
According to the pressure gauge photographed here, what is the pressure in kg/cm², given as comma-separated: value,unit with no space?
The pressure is 4.8,kg/cm²
